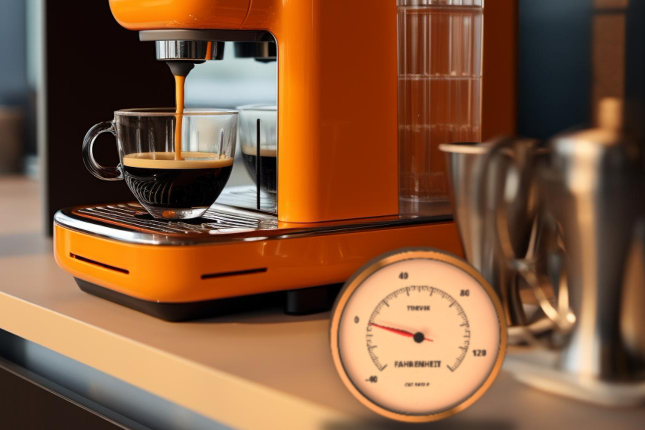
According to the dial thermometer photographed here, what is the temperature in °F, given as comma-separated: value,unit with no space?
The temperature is 0,°F
